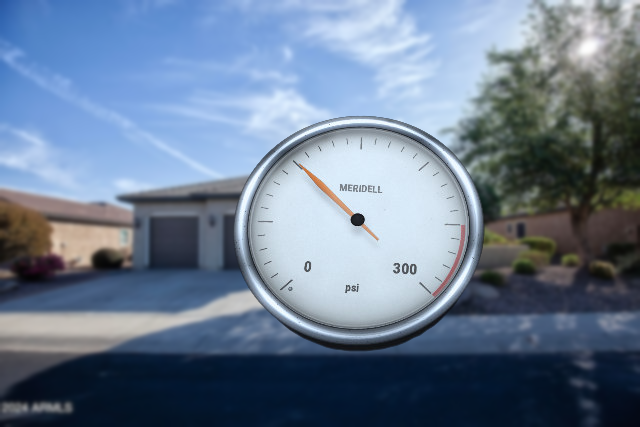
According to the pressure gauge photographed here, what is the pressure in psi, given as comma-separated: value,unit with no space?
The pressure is 100,psi
